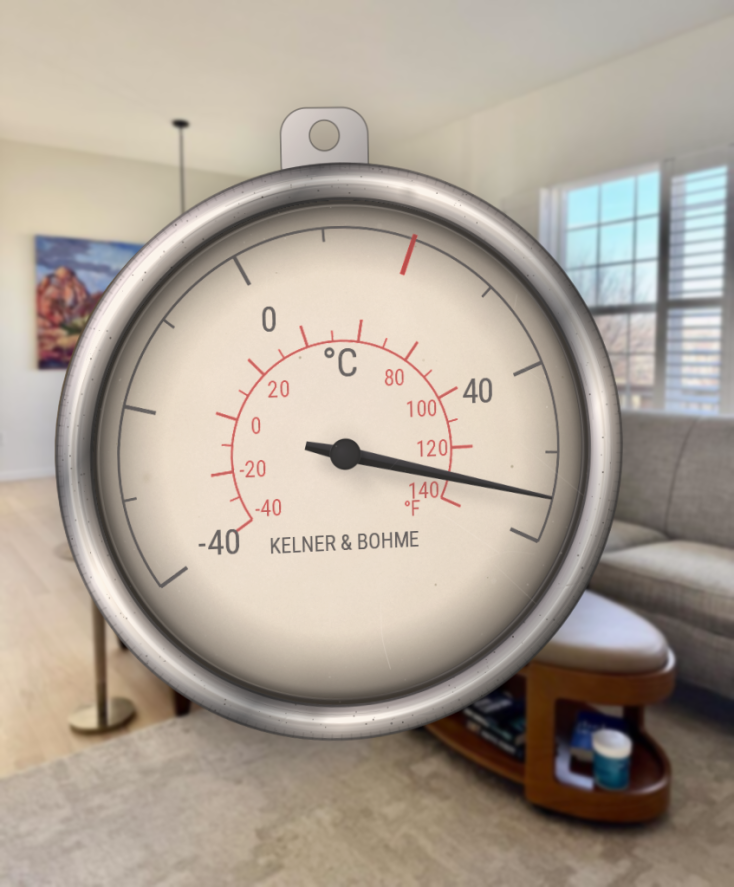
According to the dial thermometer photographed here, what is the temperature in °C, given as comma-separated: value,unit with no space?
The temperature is 55,°C
